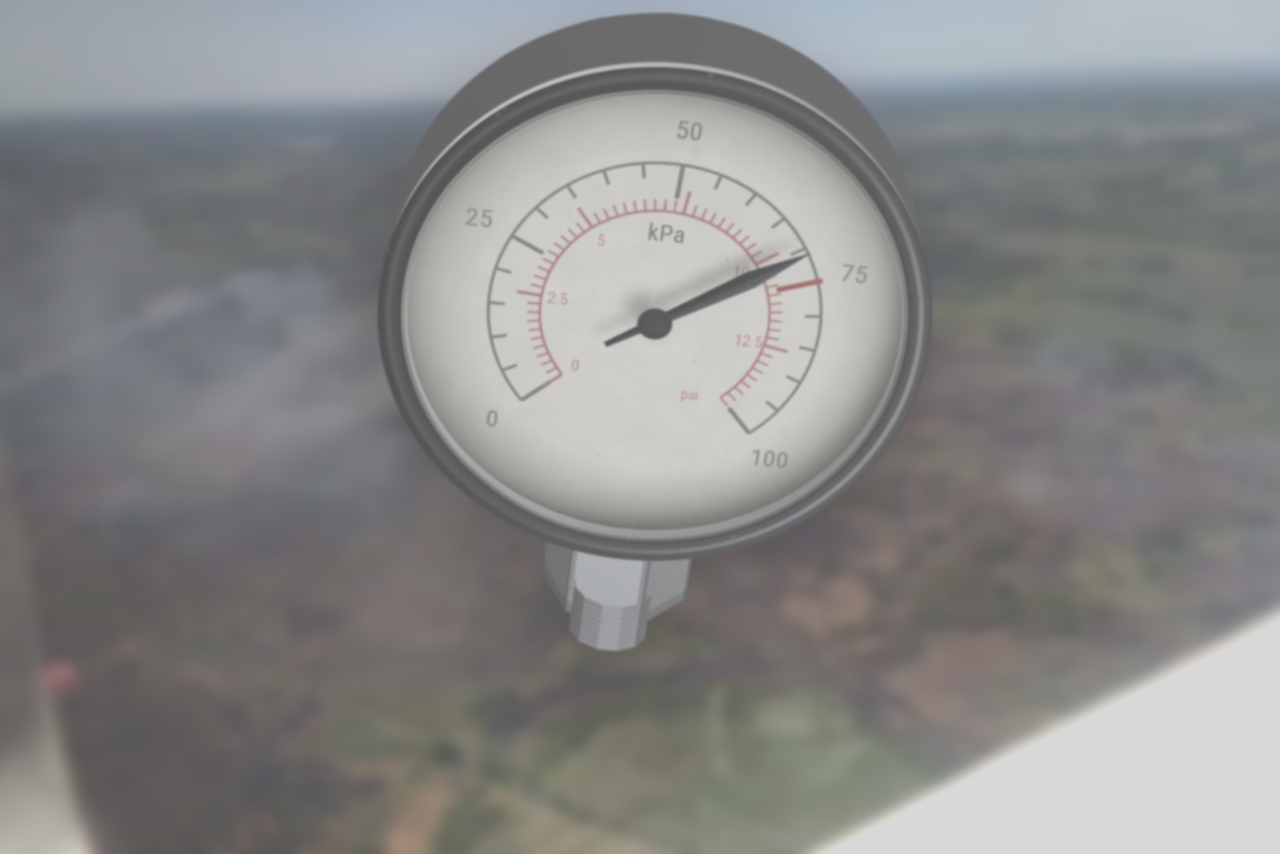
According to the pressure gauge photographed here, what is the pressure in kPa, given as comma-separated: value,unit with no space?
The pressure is 70,kPa
